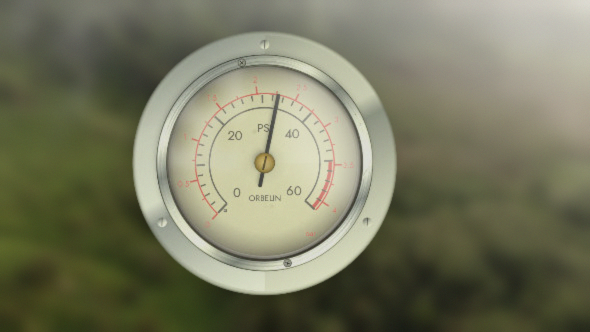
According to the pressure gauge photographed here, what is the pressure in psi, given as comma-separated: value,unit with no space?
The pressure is 33,psi
